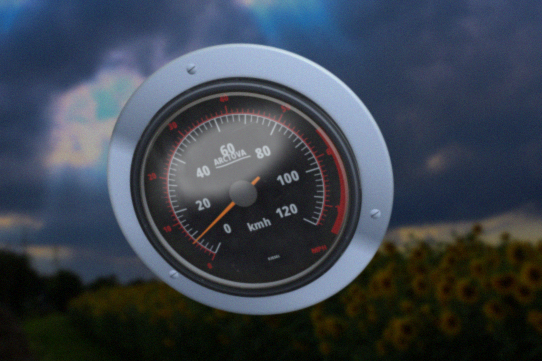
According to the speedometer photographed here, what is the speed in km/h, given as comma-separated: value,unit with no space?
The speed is 8,km/h
